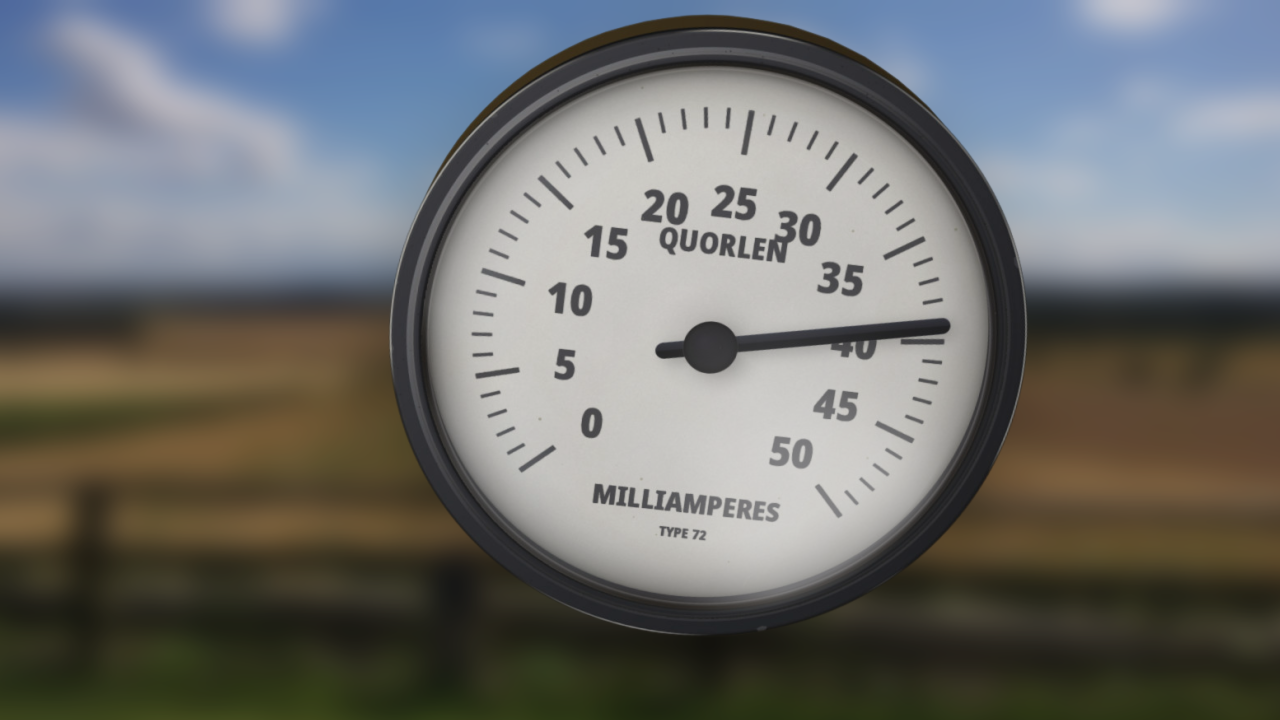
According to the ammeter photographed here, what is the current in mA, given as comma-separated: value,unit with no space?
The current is 39,mA
